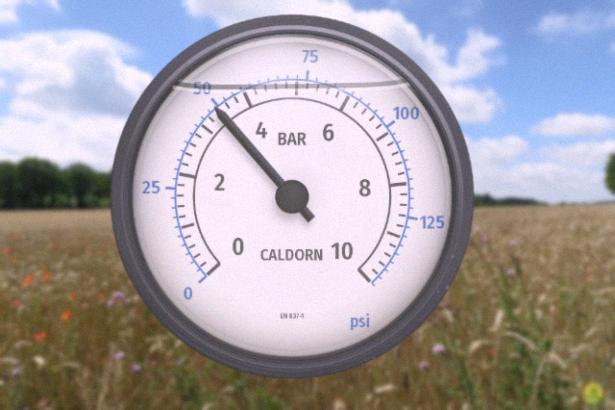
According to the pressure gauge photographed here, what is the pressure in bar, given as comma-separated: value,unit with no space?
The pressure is 3.4,bar
